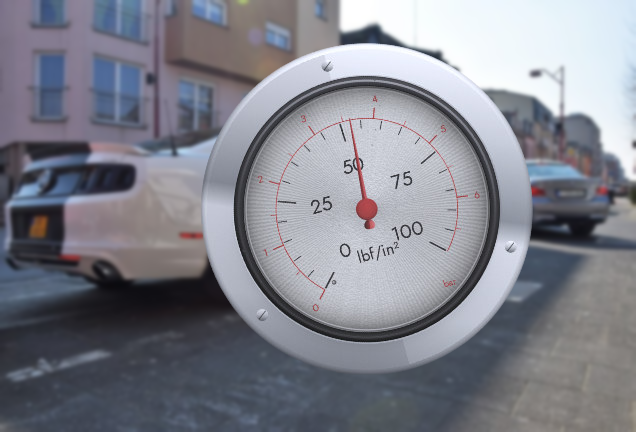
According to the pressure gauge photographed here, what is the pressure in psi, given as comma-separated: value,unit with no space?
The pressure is 52.5,psi
